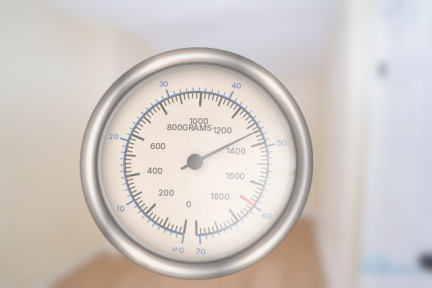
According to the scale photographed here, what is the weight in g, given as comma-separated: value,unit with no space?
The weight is 1340,g
